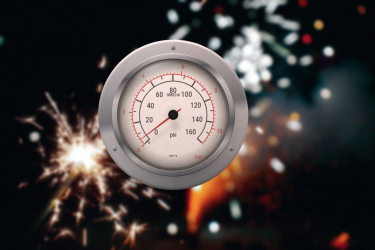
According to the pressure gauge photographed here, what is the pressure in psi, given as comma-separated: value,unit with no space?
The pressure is 5,psi
